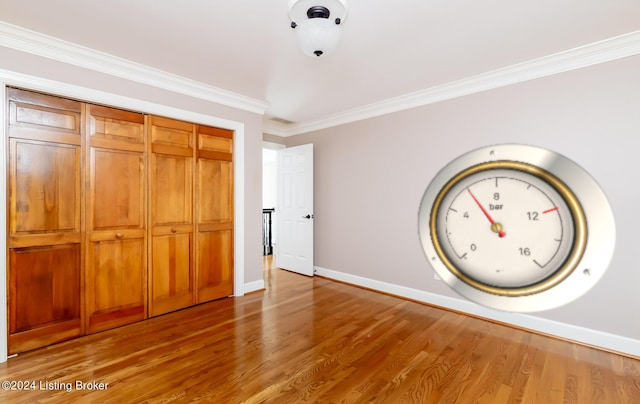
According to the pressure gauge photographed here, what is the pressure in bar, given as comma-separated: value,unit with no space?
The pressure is 6,bar
